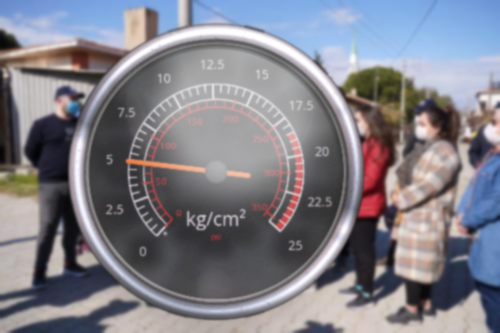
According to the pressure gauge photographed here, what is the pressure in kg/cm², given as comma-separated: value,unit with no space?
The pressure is 5,kg/cm²
